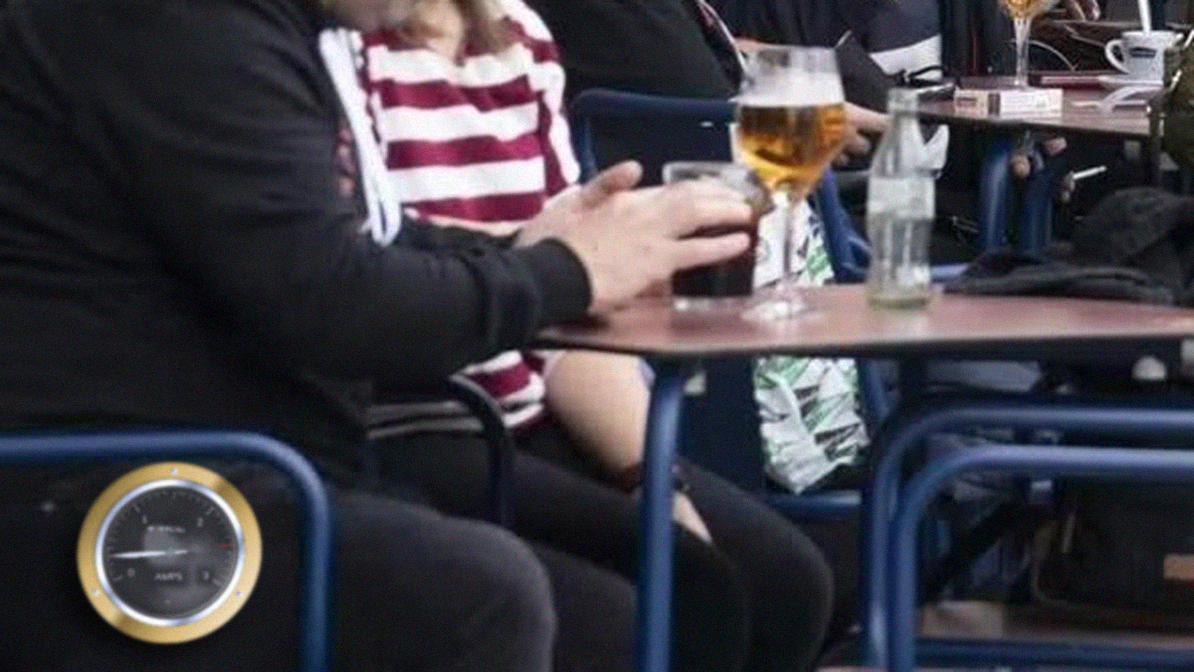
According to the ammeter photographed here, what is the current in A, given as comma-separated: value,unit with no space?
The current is 0.3,A
